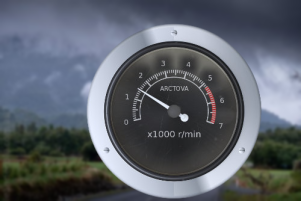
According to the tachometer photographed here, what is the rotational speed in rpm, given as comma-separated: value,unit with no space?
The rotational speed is 1500,rpm
